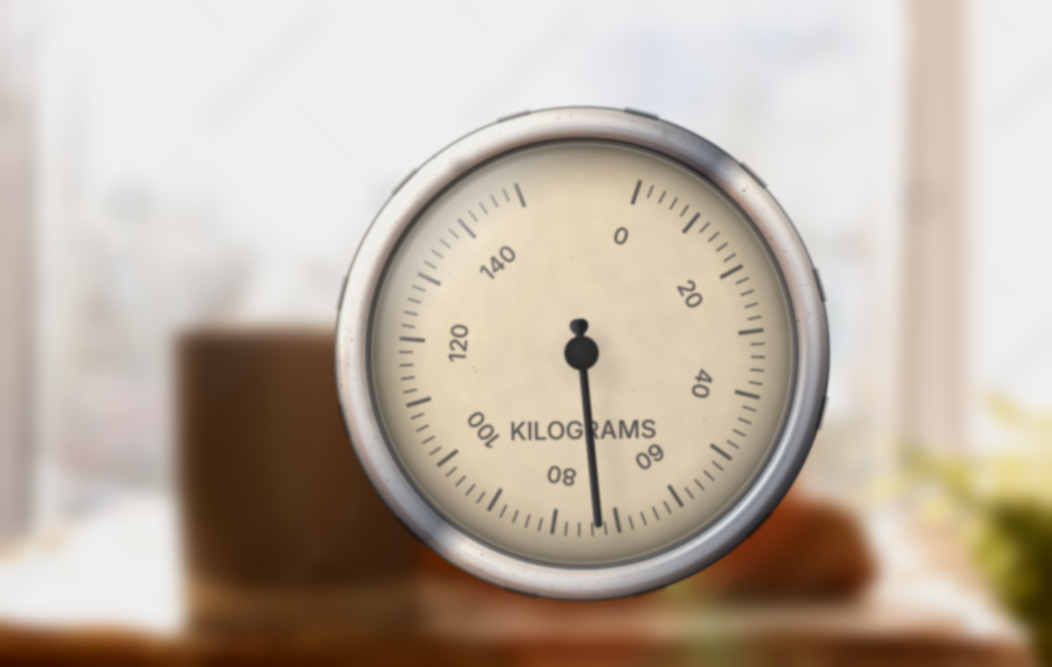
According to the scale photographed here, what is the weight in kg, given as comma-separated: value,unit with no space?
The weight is 73,kg
